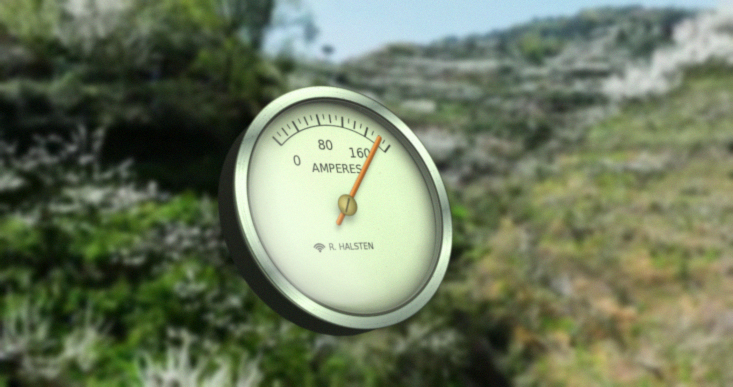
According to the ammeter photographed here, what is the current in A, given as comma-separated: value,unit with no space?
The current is 180,A
